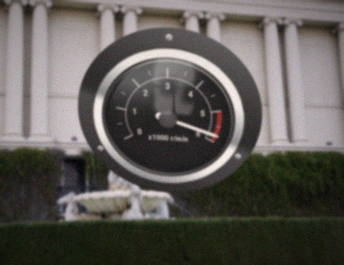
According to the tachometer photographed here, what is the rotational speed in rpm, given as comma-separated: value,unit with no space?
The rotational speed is 5750,rpm
